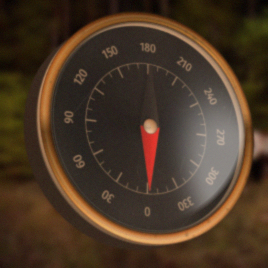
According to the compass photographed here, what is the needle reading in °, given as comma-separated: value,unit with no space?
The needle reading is 0,°
